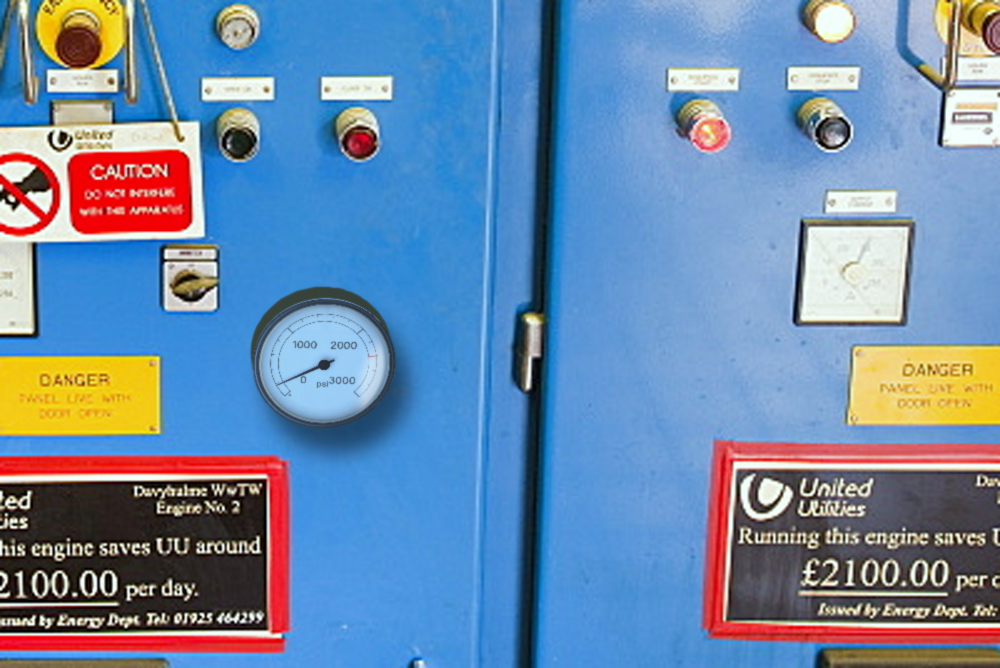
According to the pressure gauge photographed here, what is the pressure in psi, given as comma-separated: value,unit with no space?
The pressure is 200,psi
